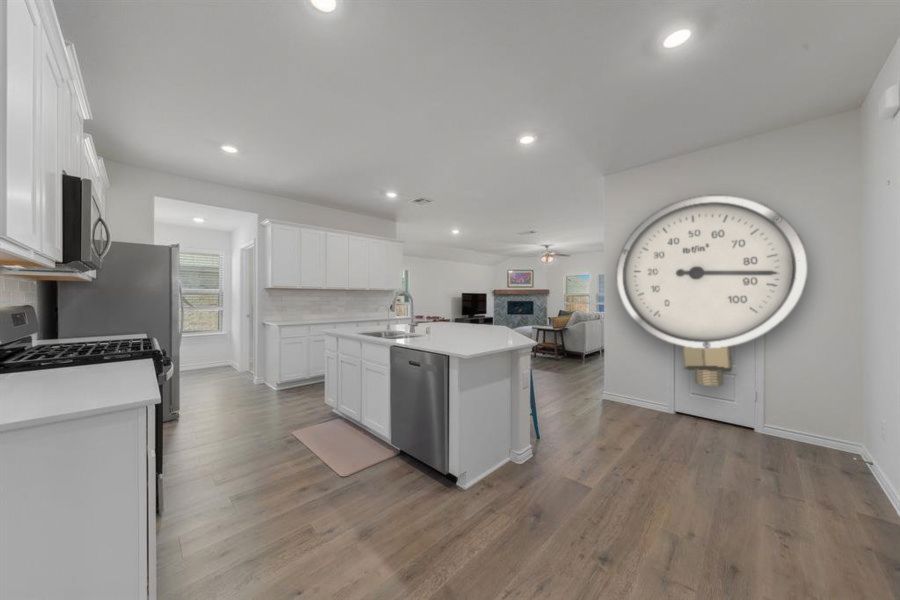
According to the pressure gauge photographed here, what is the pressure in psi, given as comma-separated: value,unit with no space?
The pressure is 86,psi
